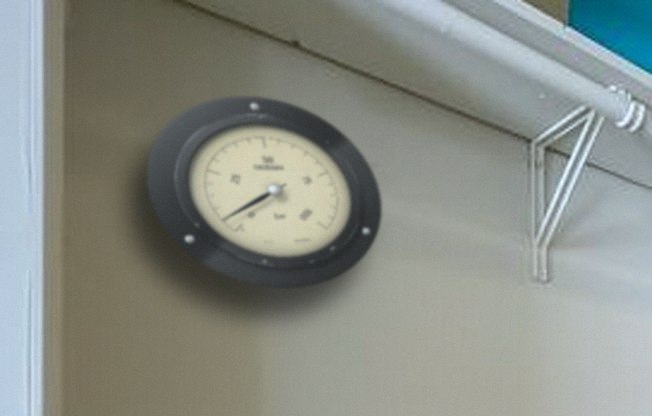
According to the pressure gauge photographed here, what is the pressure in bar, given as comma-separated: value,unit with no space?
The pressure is 5,bar
